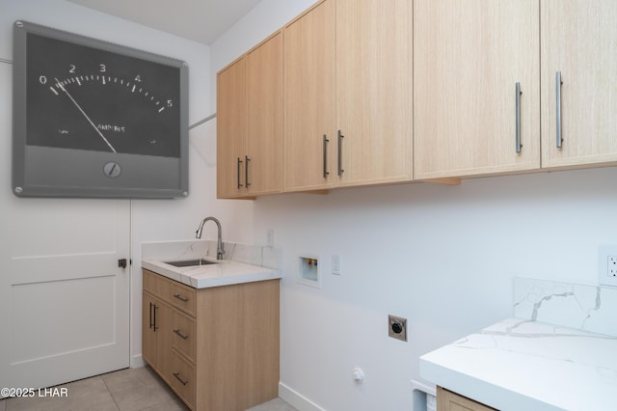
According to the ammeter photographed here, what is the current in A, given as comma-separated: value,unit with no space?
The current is 1,A
